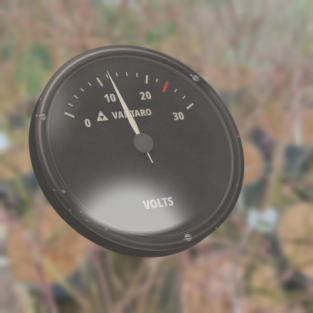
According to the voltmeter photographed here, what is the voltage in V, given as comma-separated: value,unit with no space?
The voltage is 12,V
